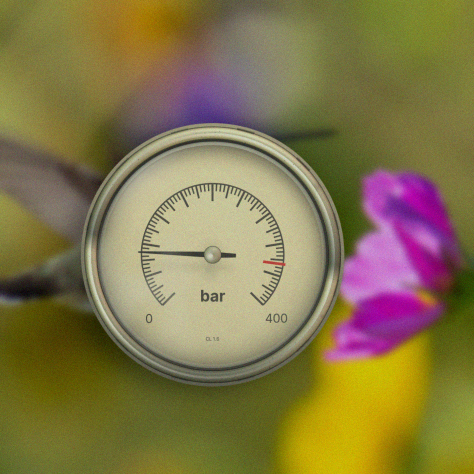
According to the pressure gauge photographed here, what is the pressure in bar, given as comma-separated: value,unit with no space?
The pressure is 70,bar
